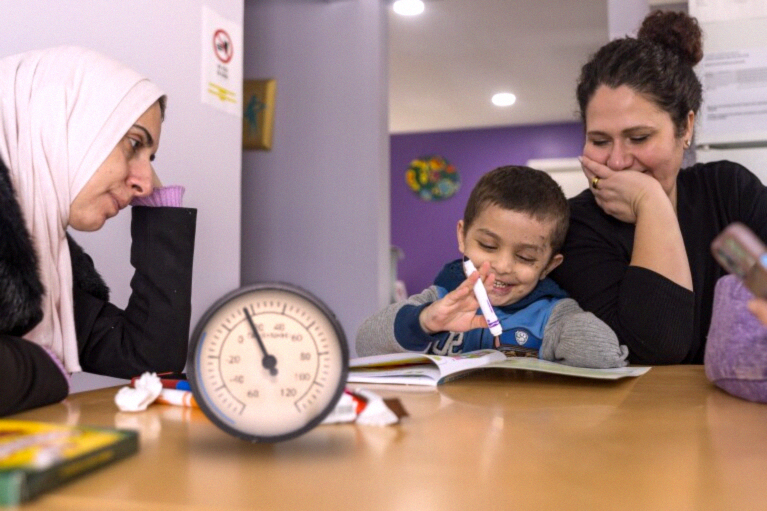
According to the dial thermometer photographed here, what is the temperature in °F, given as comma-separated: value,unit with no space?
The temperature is 16,°F
